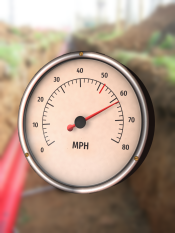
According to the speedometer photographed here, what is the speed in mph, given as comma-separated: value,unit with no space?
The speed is 62,mph
